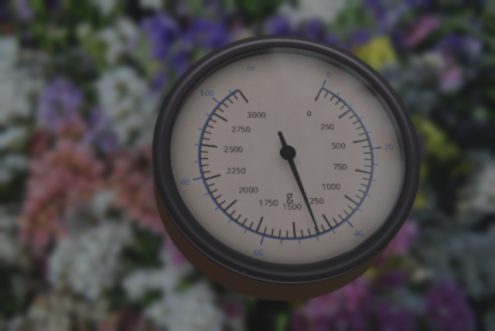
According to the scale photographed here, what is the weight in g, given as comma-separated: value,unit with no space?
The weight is 1350,g
